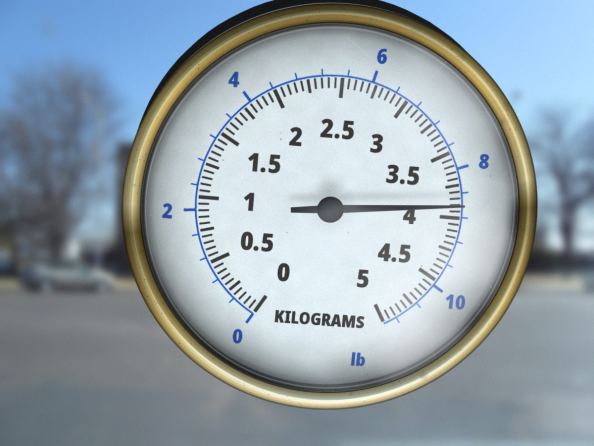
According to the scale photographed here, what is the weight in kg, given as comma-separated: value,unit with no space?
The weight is 3.9,kg
